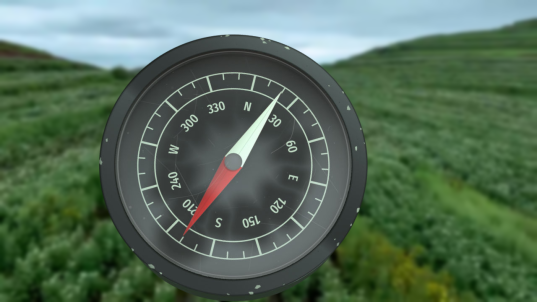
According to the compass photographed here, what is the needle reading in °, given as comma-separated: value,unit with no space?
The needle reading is 200,°
